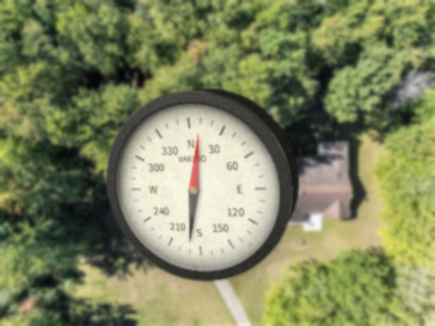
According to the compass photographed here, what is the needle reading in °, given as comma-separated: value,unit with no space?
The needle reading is 10,°
